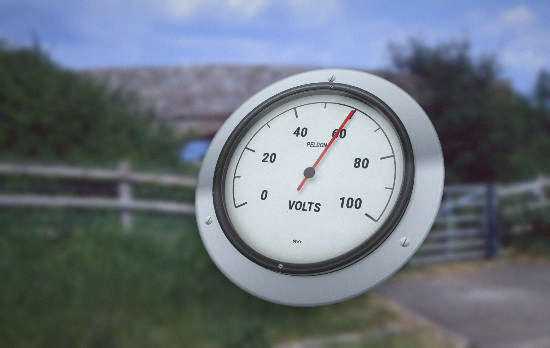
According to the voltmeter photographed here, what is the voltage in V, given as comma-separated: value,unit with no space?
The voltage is 60,V
